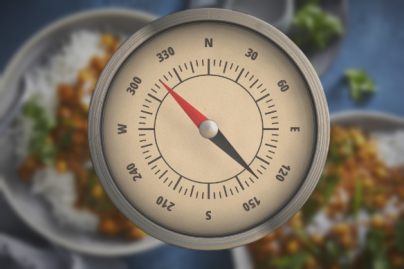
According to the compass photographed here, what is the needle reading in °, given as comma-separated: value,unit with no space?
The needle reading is 315,°
